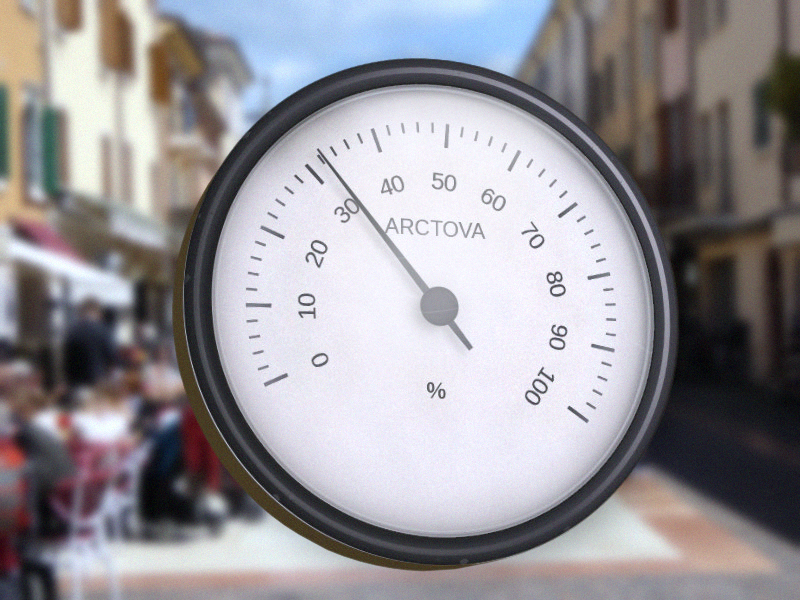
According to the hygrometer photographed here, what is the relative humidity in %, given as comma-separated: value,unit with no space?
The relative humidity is 32,%
